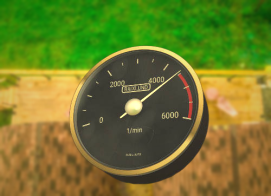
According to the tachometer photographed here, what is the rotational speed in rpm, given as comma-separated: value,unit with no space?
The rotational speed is 4500,rpm
